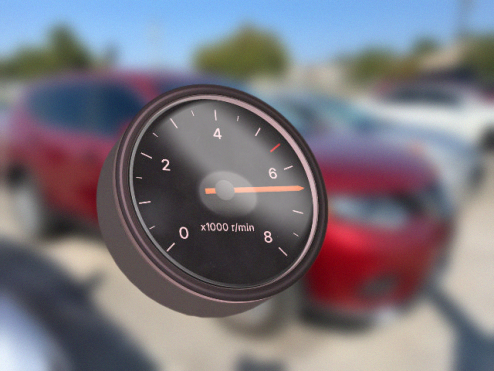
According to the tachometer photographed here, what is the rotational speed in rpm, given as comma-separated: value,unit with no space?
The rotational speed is 6500,rpm
